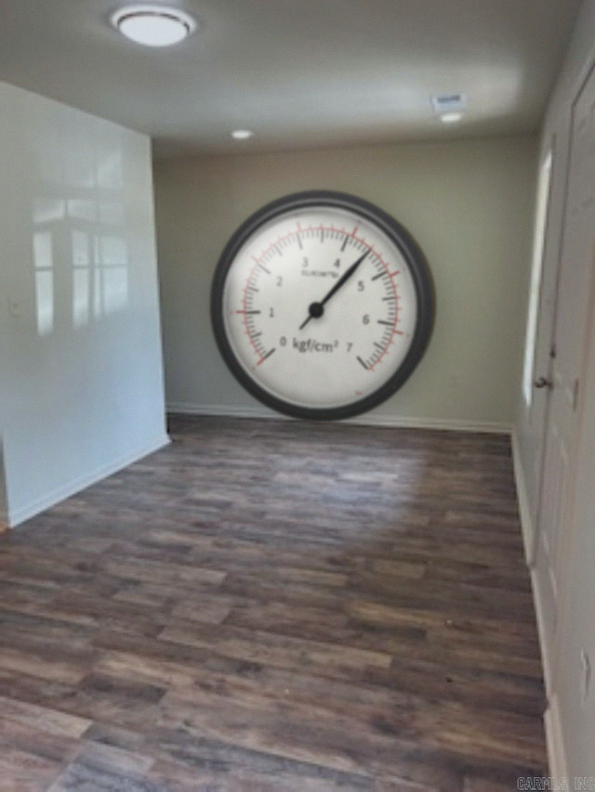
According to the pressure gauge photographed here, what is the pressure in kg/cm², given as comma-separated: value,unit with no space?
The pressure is 4.5,kg/cm²
